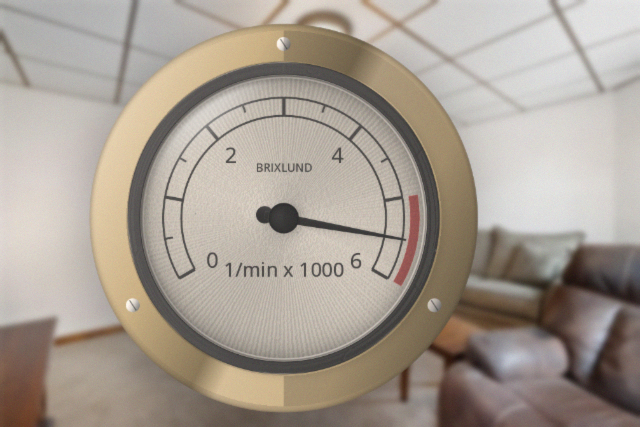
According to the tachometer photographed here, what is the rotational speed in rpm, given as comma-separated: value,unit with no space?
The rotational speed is 5500,rpm
